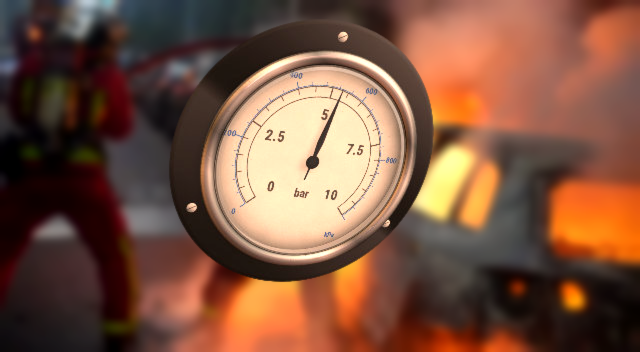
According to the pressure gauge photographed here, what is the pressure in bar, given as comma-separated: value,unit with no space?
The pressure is 5.25,bar
